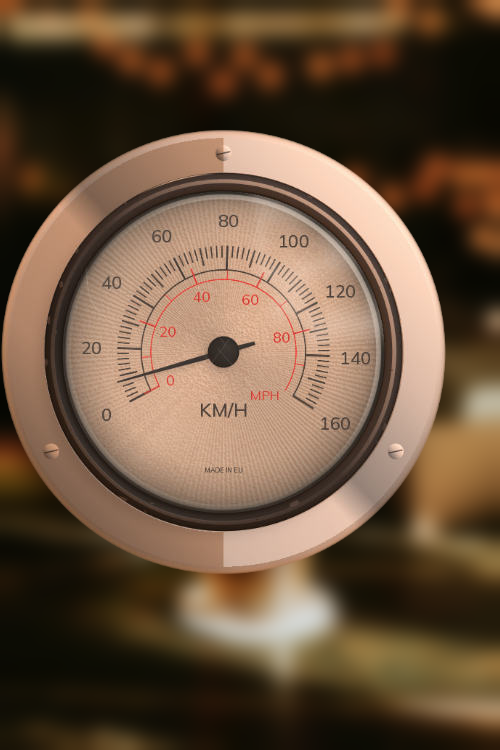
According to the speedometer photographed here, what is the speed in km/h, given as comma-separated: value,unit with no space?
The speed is 8,km/h
